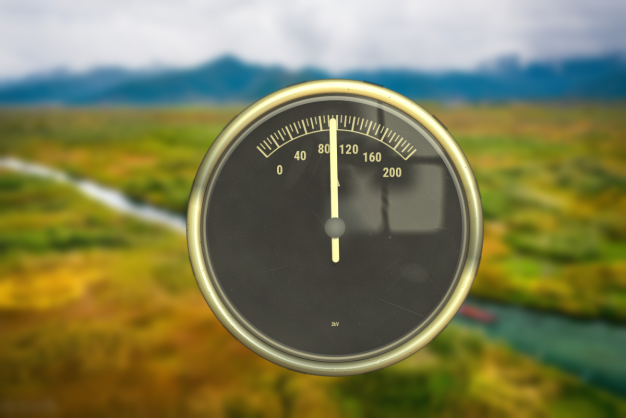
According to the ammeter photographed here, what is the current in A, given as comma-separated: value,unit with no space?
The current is 95,A
